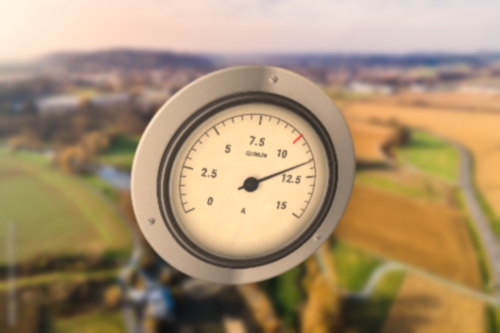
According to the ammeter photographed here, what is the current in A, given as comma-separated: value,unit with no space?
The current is 11.5,A
